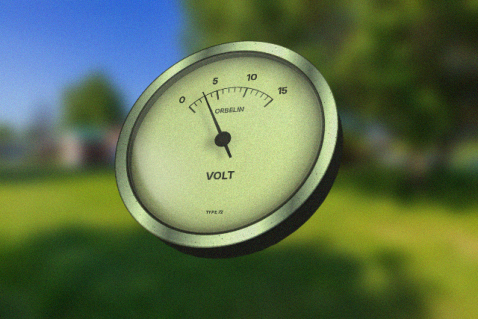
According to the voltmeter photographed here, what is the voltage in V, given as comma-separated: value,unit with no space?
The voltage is 3,V
